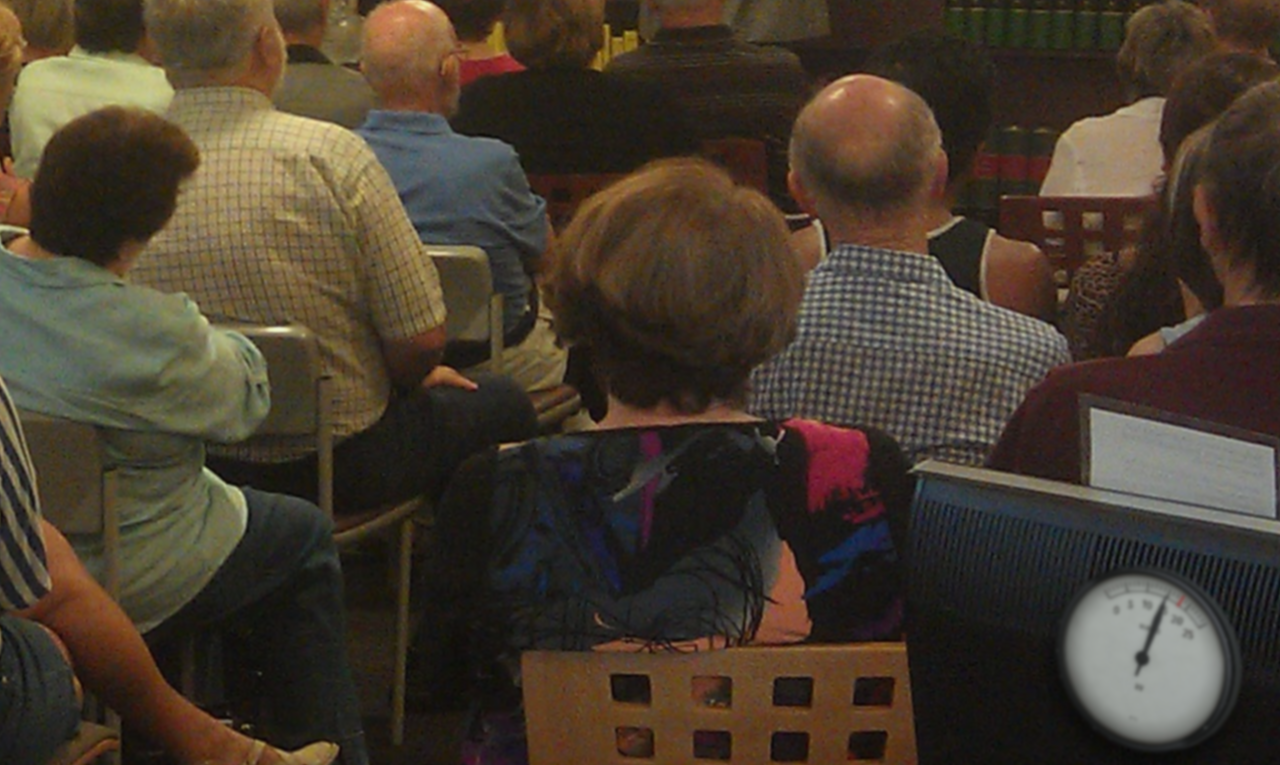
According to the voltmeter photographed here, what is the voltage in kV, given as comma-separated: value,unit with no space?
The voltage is 15,kV
